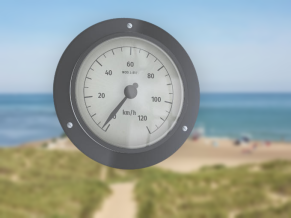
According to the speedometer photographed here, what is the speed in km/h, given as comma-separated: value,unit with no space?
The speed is 2.5,km/h
